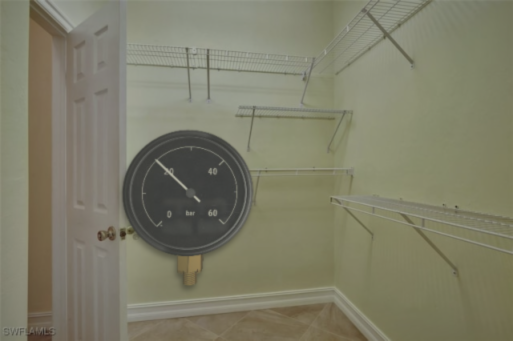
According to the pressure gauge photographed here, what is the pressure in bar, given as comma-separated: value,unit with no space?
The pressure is 20,bar
